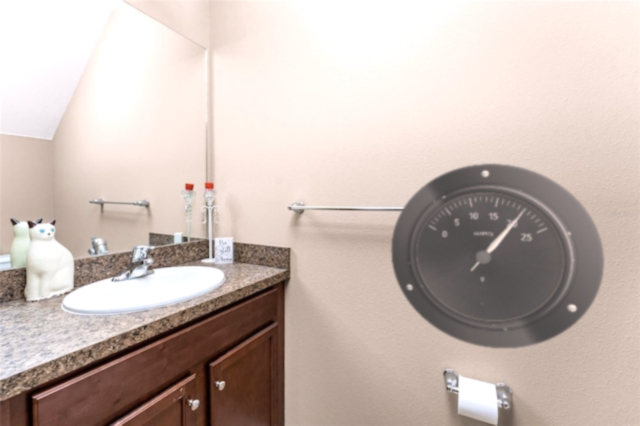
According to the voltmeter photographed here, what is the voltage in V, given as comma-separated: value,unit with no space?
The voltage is 20,V
